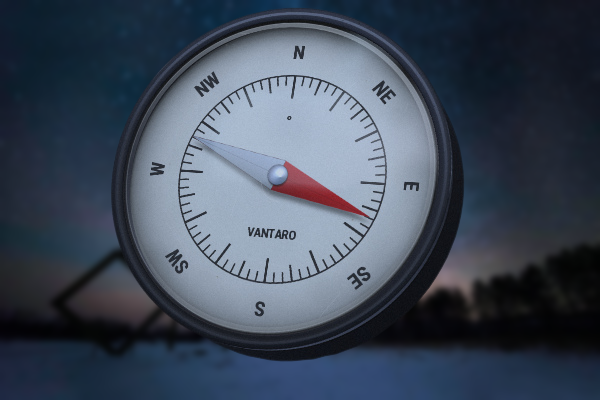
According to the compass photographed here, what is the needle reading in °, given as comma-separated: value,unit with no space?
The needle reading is 110,°
